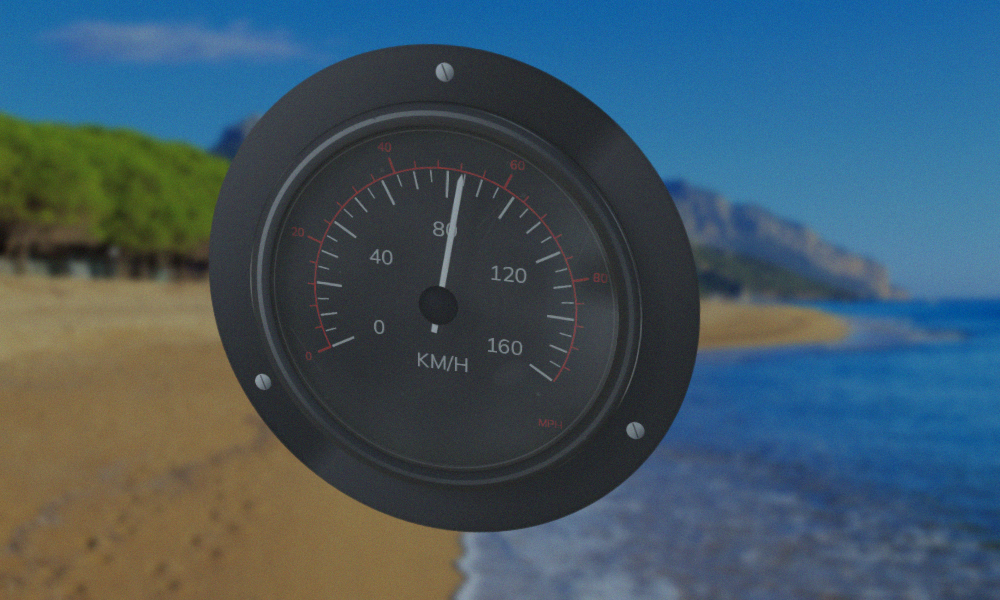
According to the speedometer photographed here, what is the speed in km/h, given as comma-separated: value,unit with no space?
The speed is 85,km/h
